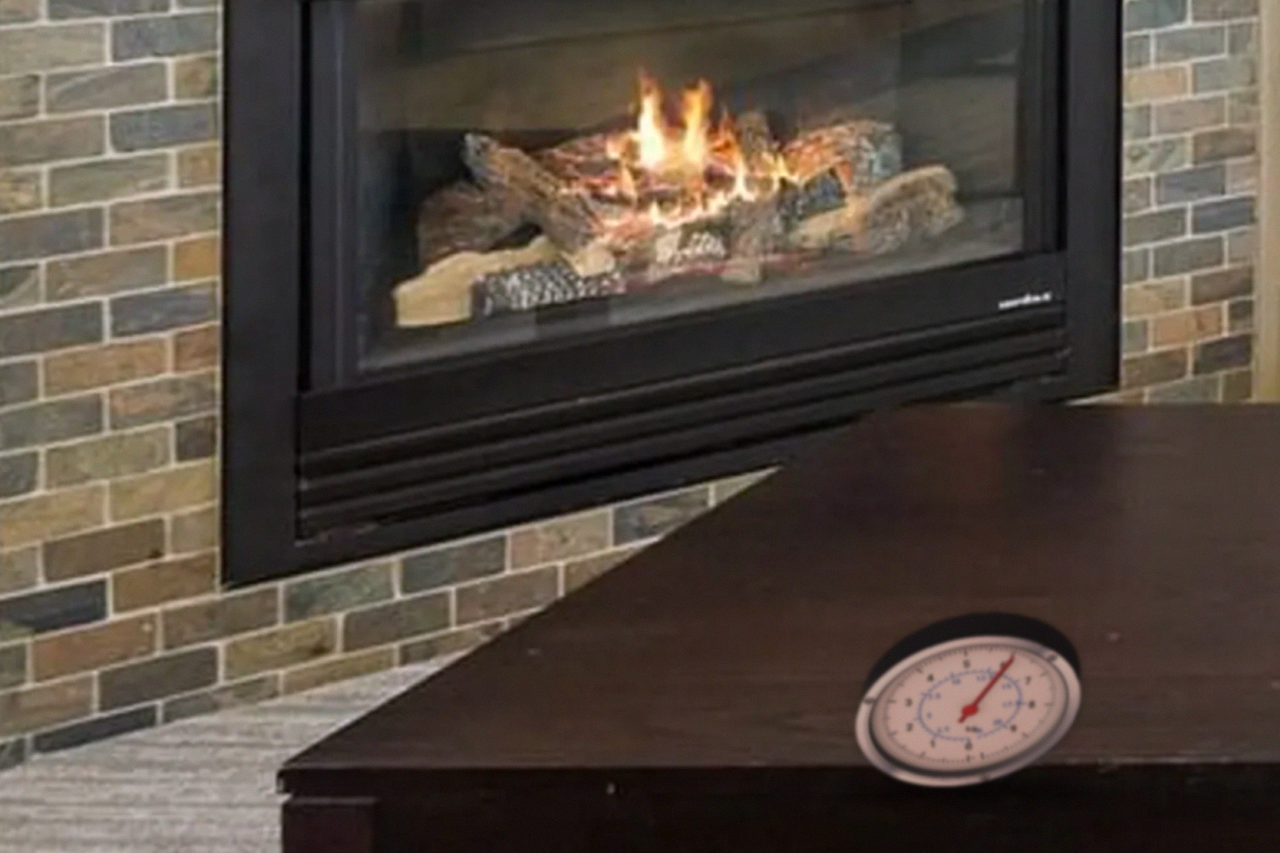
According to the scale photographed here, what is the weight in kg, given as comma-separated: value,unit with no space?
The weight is 6,kg
